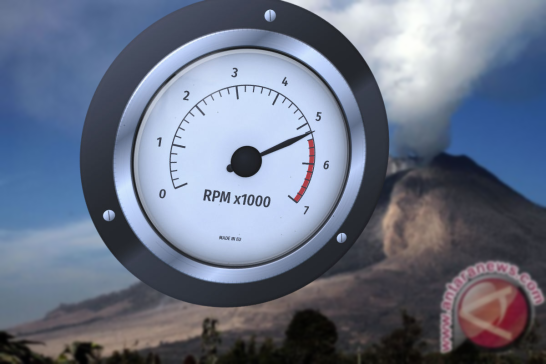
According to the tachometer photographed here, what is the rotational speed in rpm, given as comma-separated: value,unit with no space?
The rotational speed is 5200,rpm
